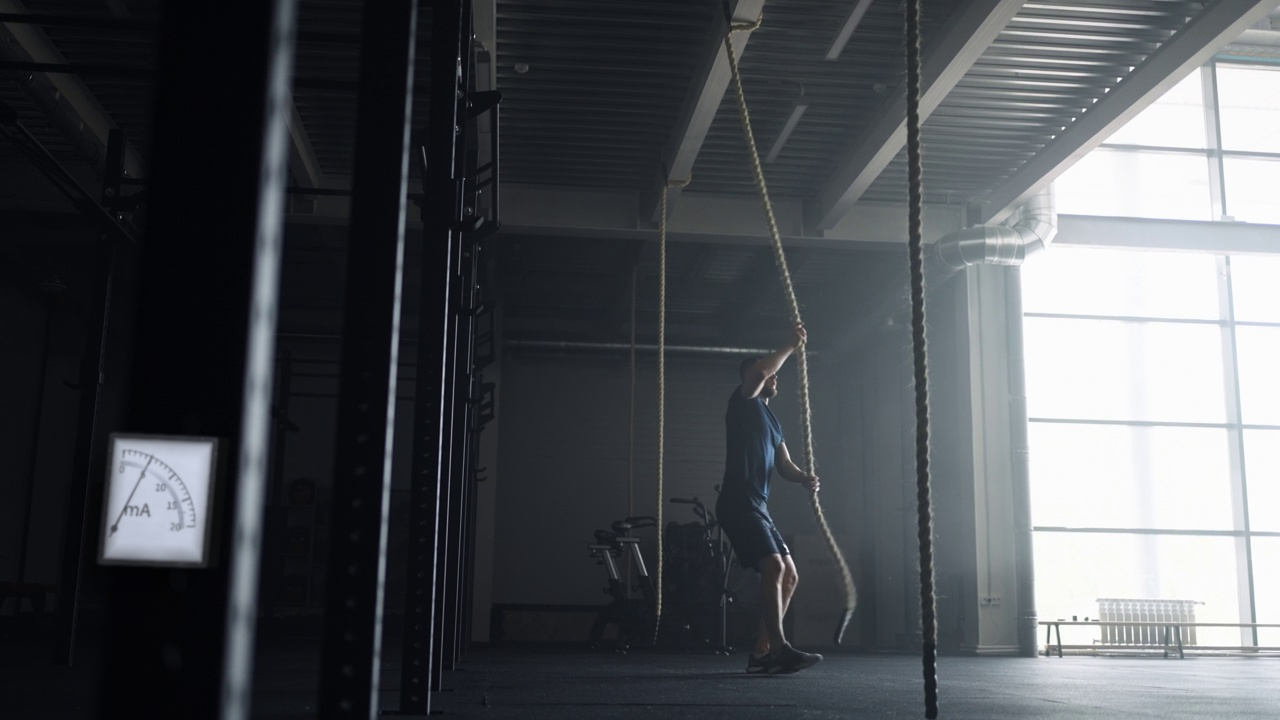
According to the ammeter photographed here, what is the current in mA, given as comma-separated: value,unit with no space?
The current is 5,mA
